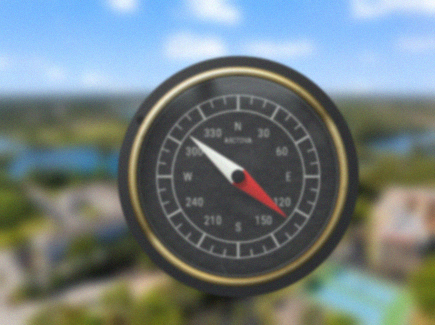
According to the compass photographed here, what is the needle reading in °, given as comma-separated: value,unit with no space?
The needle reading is 130,°
